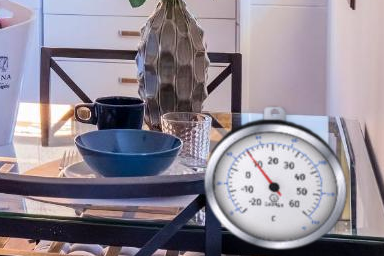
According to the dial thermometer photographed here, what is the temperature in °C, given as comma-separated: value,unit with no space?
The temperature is 10,°C
